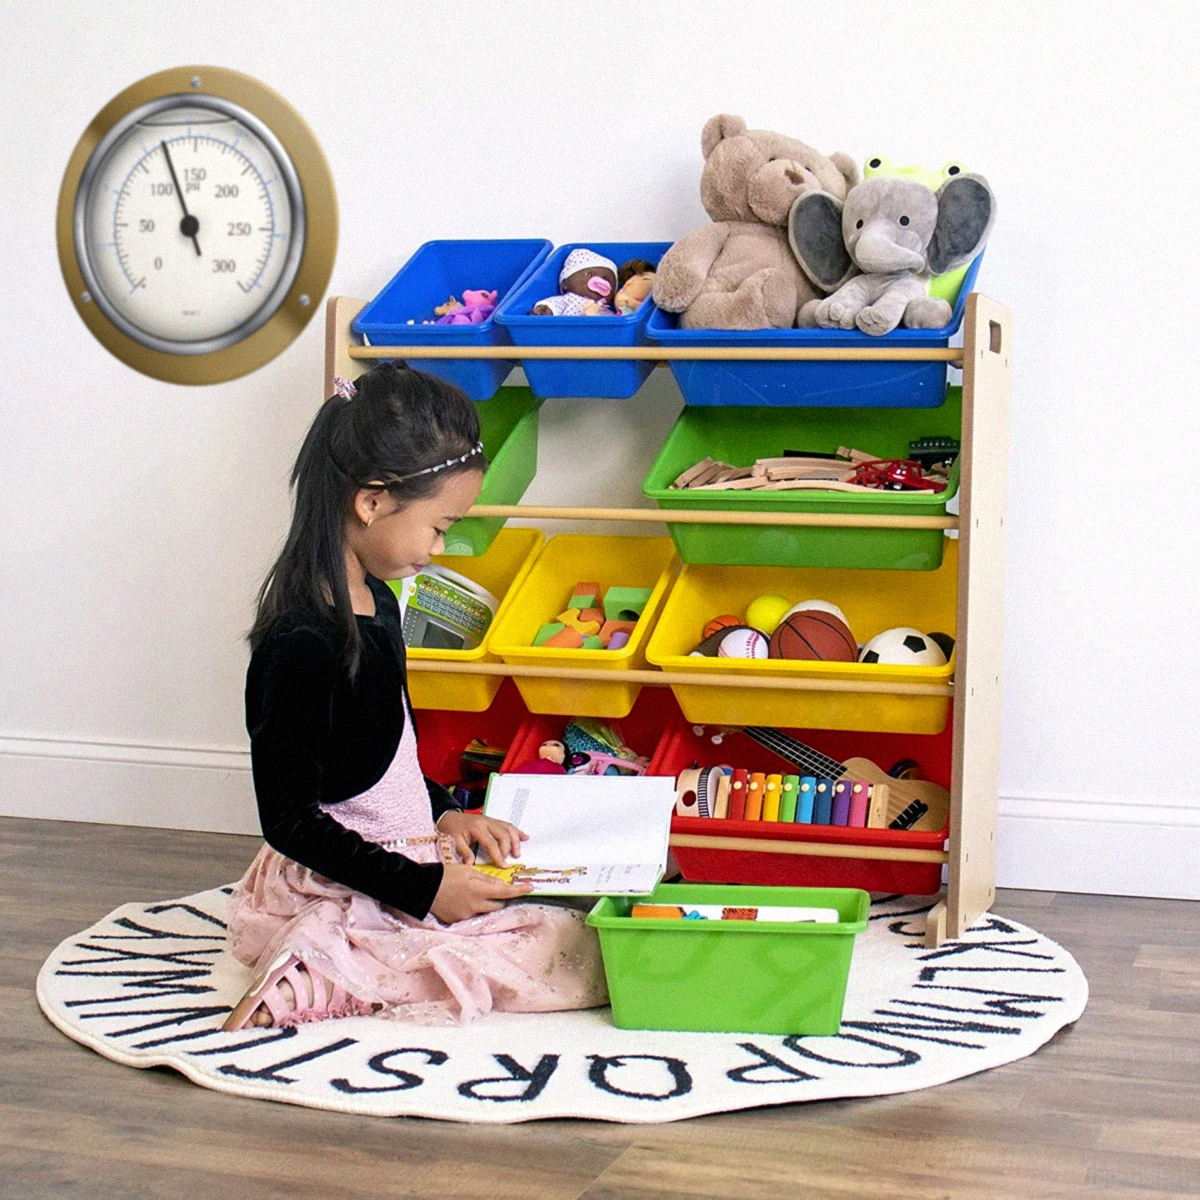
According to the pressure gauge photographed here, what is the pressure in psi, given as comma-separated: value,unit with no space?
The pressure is 125,psi
